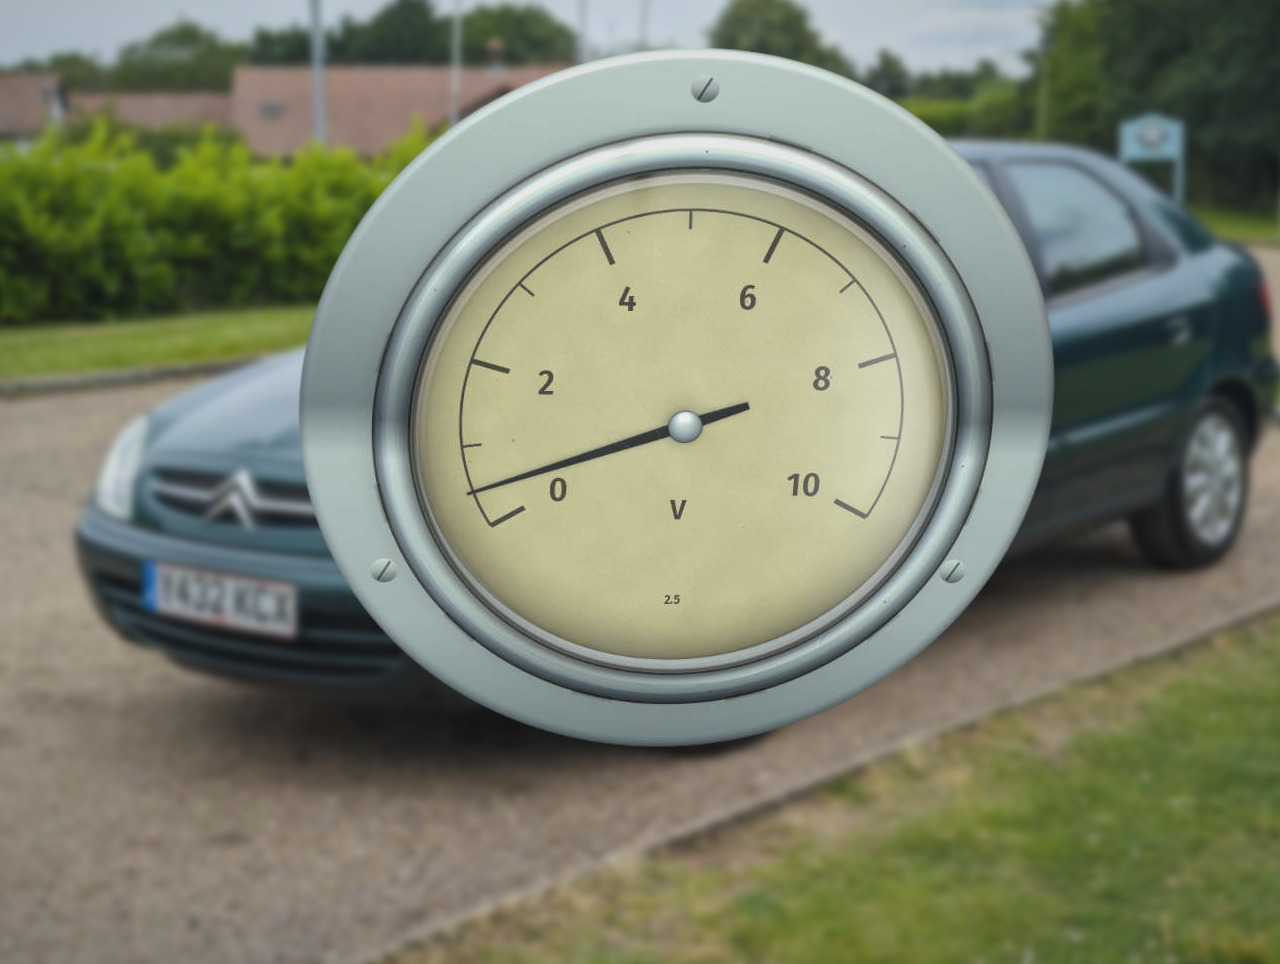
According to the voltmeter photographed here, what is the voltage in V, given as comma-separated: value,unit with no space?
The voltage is 0.5,V
